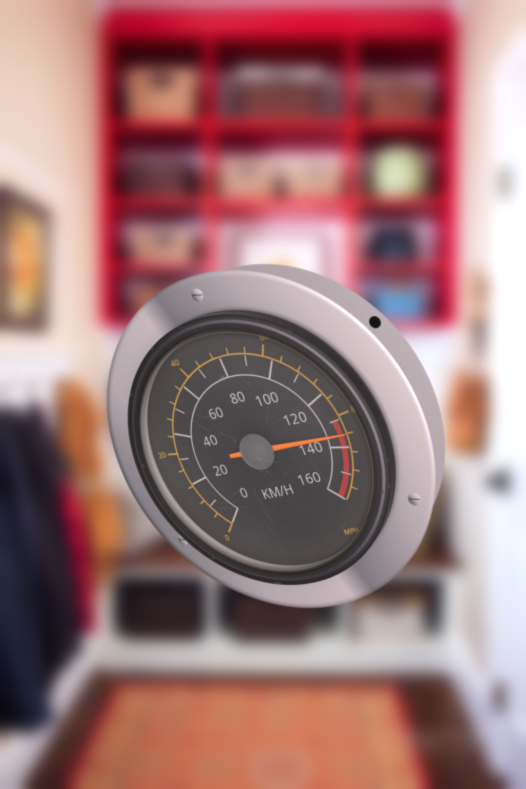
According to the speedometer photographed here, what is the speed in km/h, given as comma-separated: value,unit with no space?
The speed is 135,km/h
